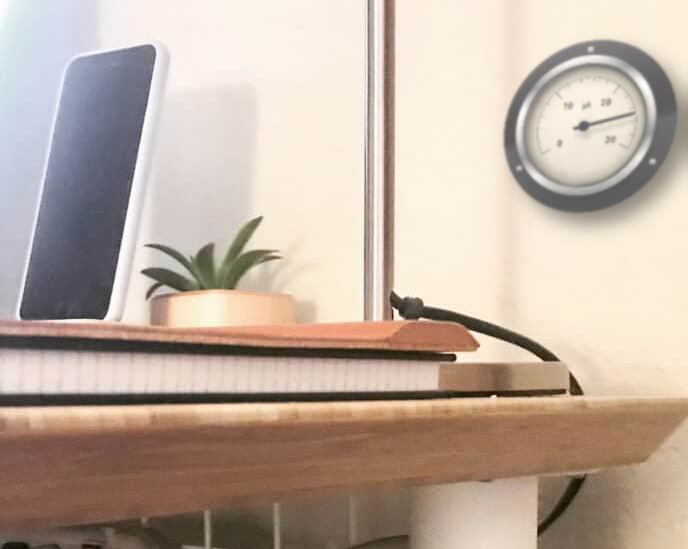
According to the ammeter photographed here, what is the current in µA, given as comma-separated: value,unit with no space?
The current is 25,µA
